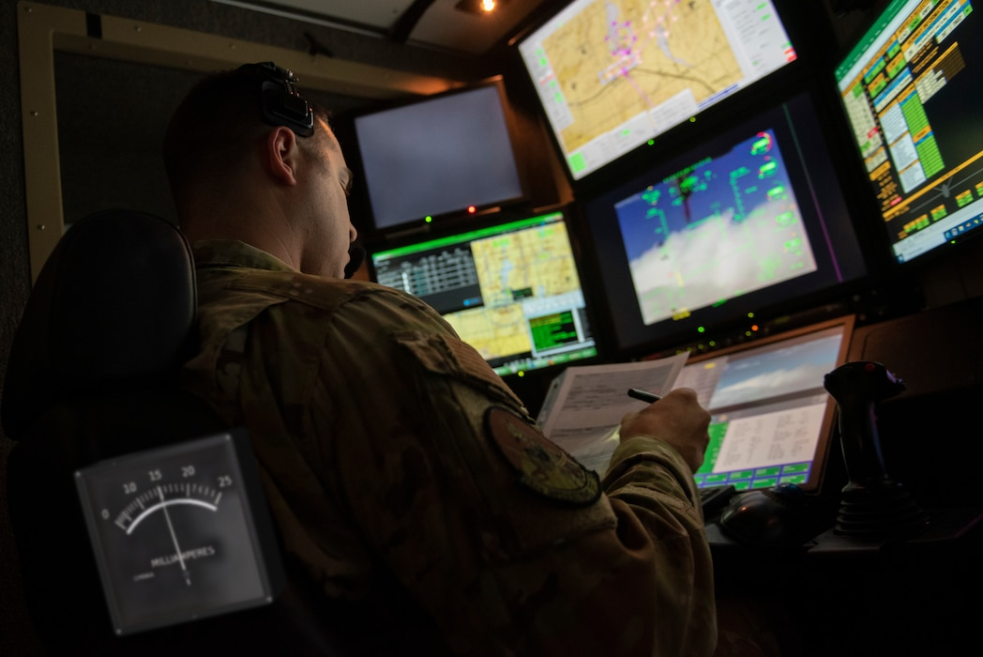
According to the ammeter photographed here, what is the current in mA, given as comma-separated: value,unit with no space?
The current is 15,mA
